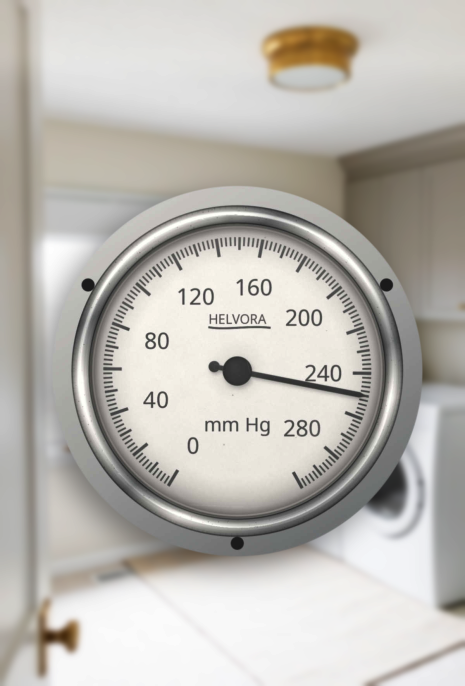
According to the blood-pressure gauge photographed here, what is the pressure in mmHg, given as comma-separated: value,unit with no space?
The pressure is 250,mmHg
